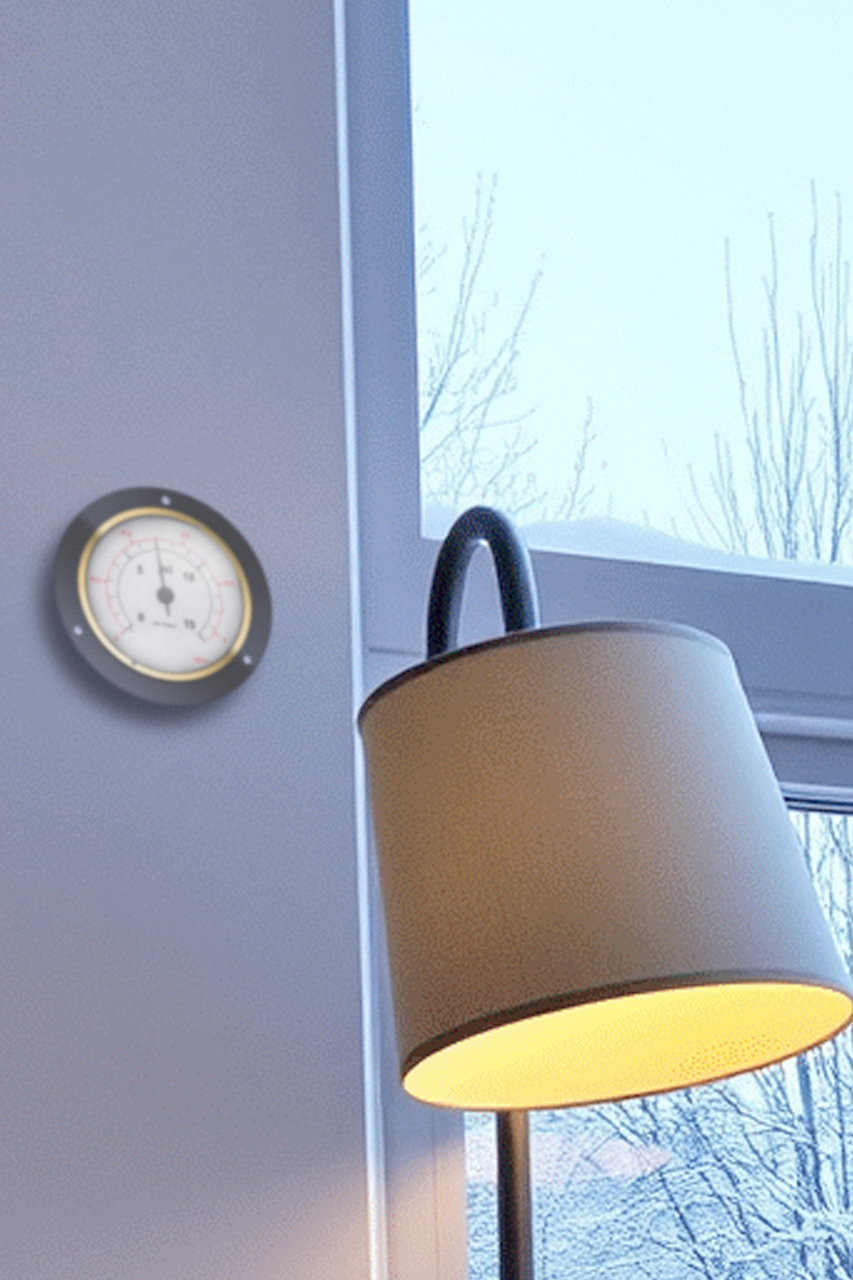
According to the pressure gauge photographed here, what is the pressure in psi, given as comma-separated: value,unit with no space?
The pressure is 7,psi
